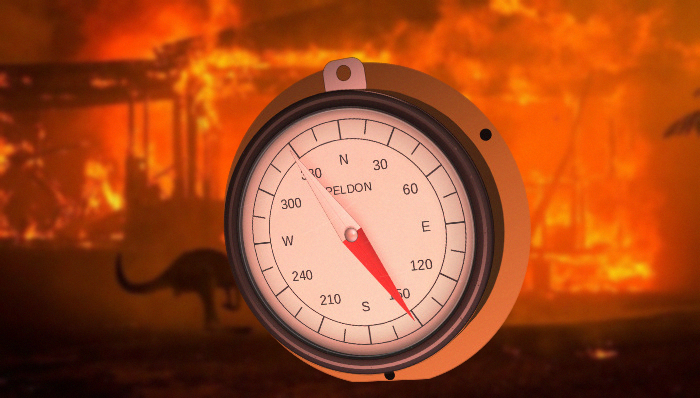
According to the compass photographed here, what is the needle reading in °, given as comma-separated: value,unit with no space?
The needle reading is 150,°
